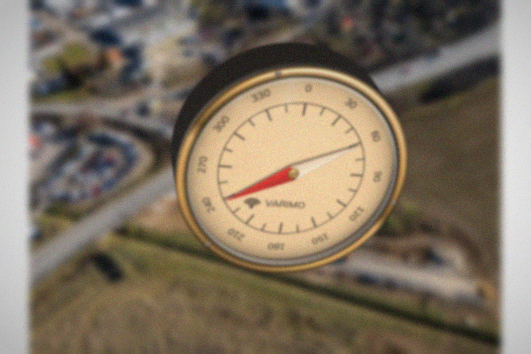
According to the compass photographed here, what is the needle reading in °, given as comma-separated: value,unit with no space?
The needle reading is 240,°
